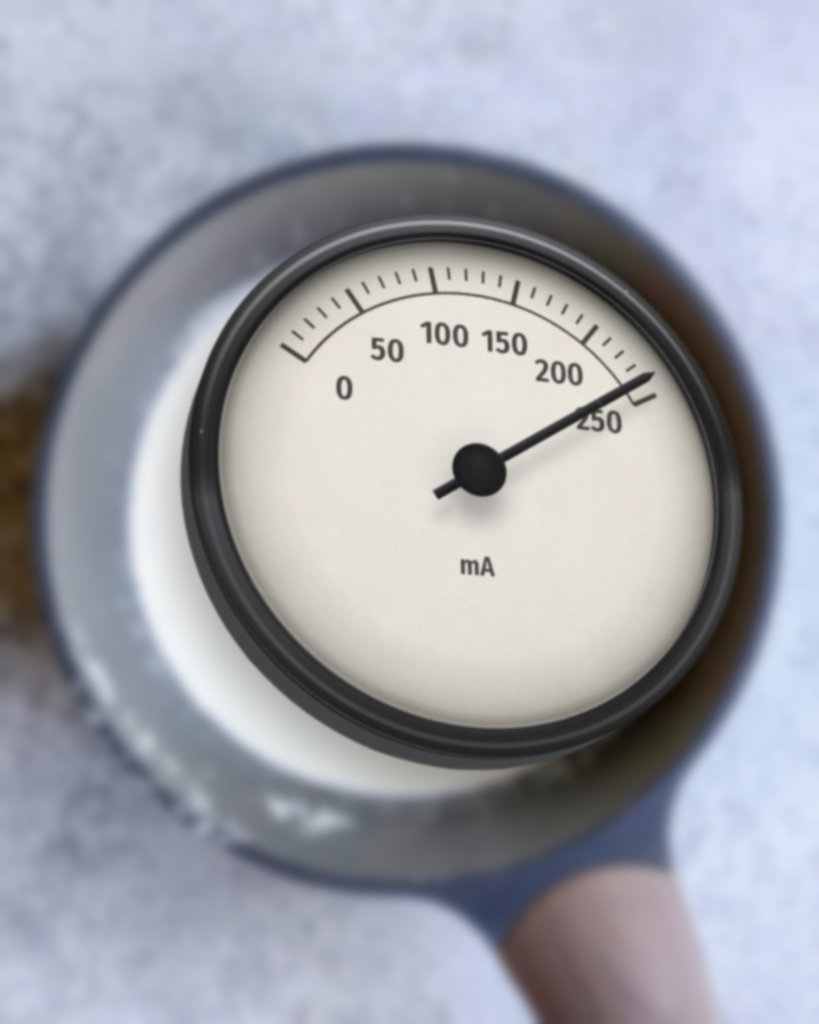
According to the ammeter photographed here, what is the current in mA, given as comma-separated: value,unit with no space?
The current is 240,mA
